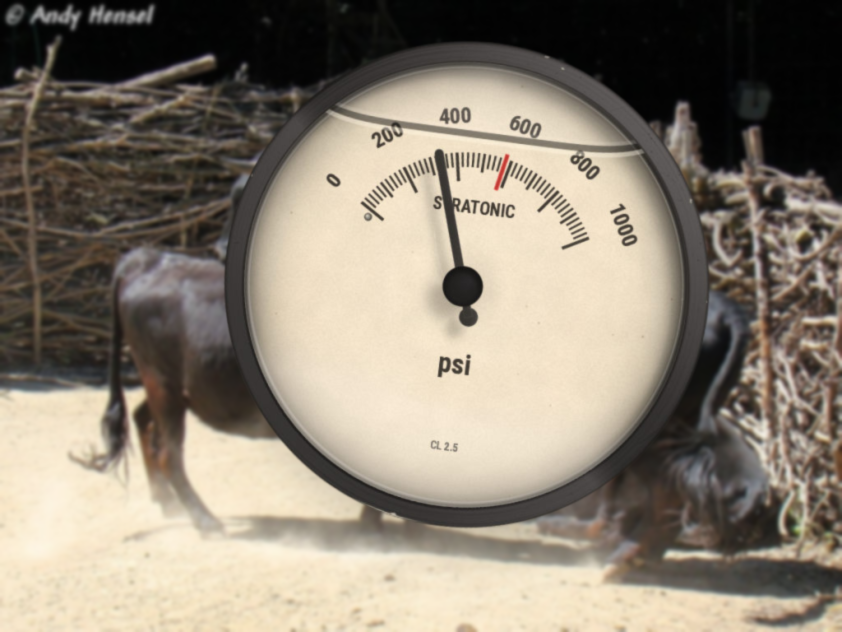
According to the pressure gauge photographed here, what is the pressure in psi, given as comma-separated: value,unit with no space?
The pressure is 340,psi
